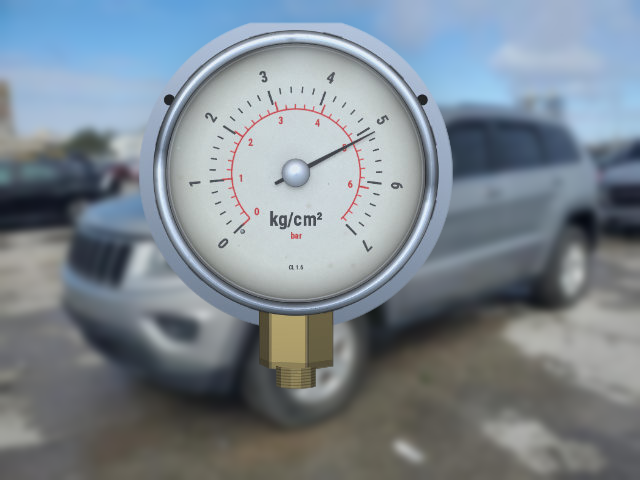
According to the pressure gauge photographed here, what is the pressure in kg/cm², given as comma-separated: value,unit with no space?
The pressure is 5.1,kg/cm²
